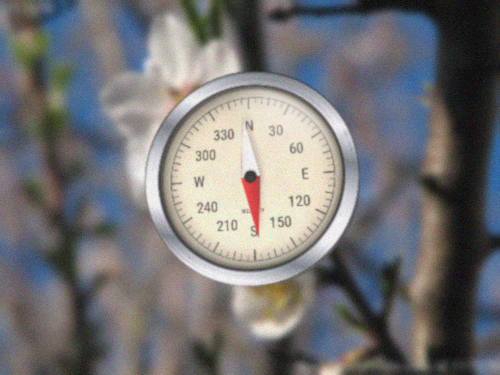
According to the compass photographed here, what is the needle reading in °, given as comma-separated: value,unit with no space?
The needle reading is 175,°
